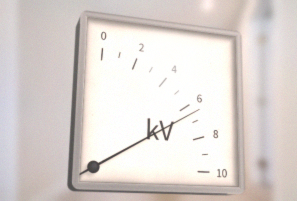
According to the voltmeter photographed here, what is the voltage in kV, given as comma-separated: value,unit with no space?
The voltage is 6.5,kV
